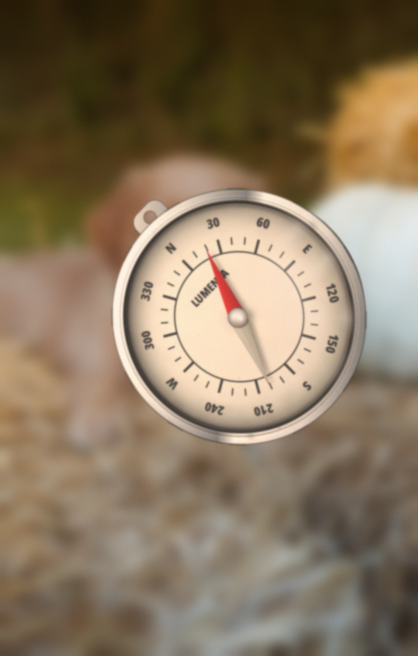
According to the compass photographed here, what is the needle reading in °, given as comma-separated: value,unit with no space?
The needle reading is 20,°
